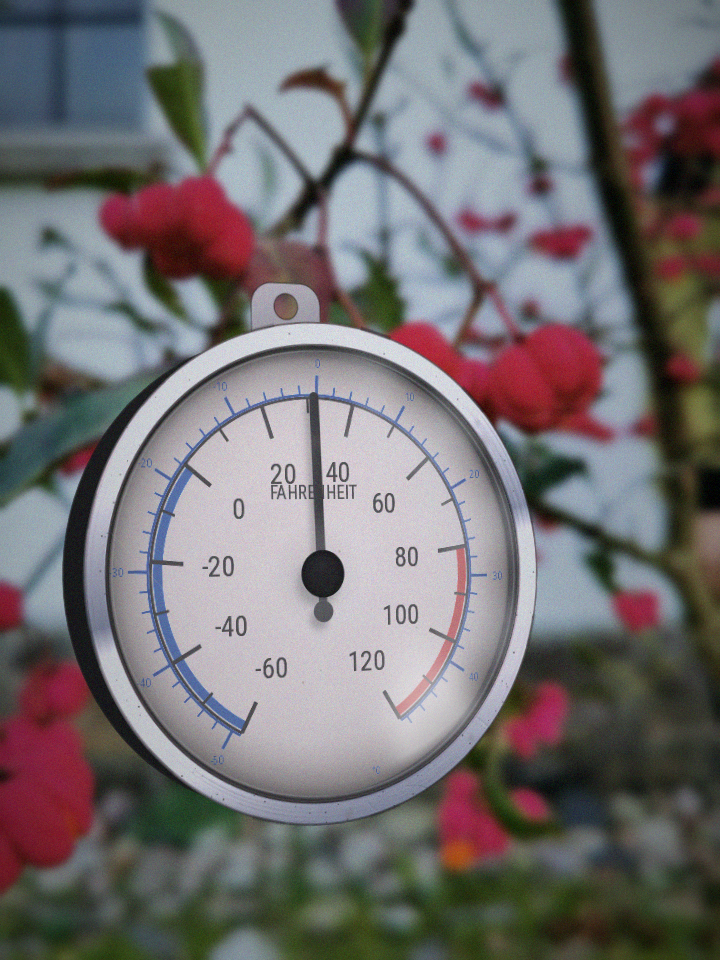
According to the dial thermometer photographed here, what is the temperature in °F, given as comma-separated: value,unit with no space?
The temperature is 30,°F
